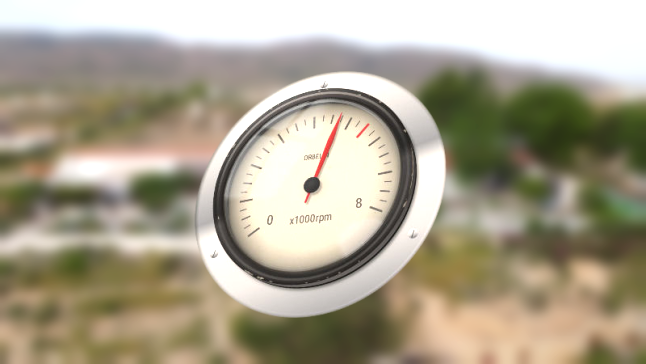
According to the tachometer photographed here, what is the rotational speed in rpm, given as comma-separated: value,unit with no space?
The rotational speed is 4750,rpm
